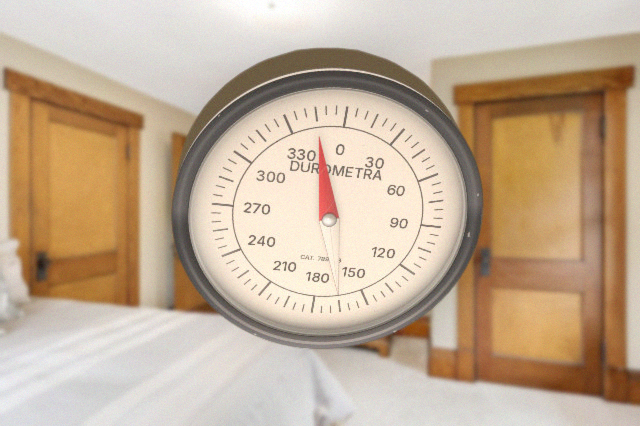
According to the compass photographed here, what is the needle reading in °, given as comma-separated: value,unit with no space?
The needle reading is 345,°
